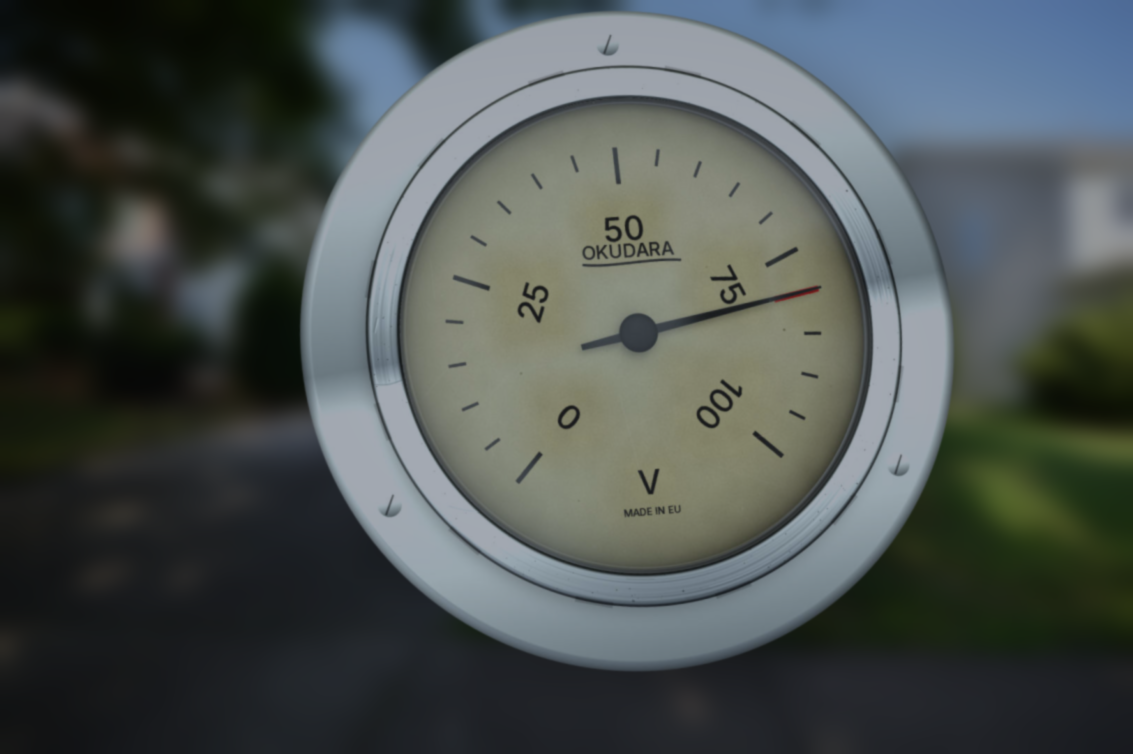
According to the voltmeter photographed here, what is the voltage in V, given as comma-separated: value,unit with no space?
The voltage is 80,V
